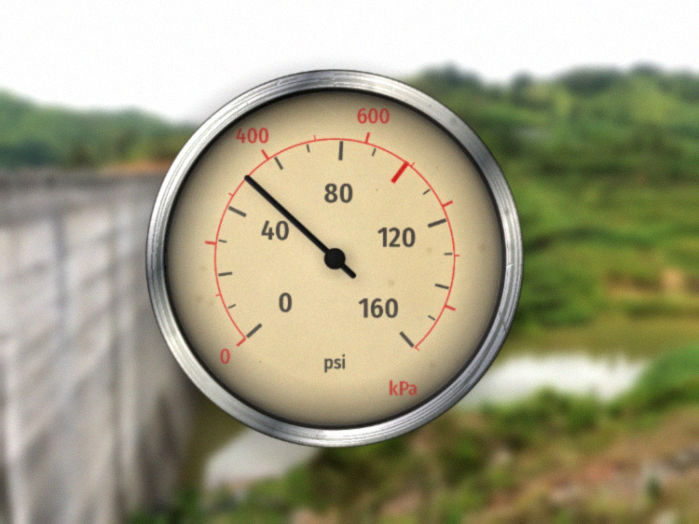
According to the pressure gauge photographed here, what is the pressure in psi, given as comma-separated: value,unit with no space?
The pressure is 50,psi
